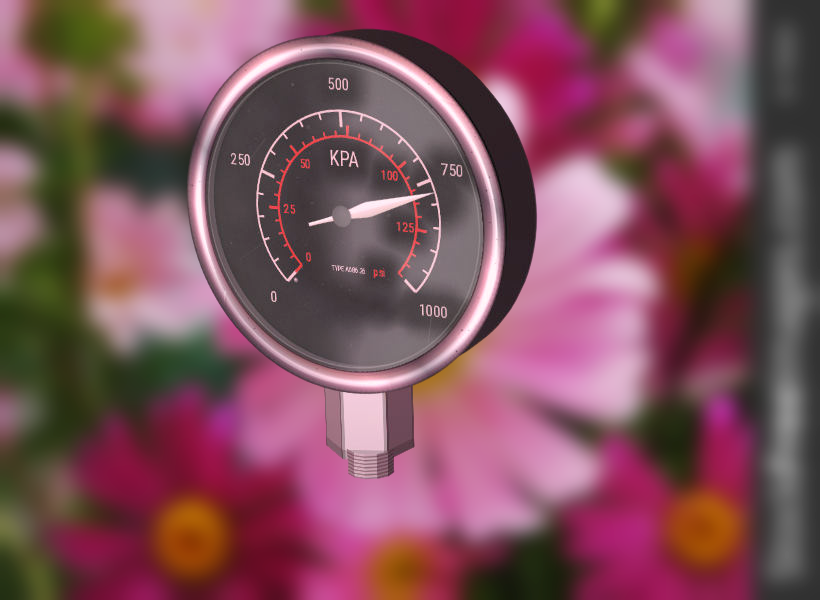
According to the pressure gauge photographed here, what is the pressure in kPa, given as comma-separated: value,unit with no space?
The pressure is 775,kPa
